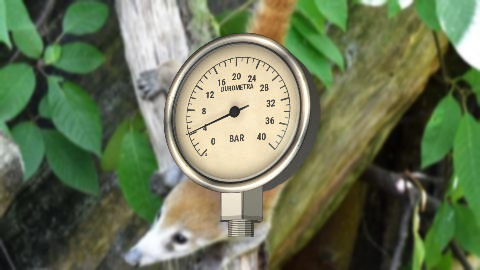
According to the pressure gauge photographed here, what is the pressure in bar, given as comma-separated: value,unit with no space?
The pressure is 4,bar
